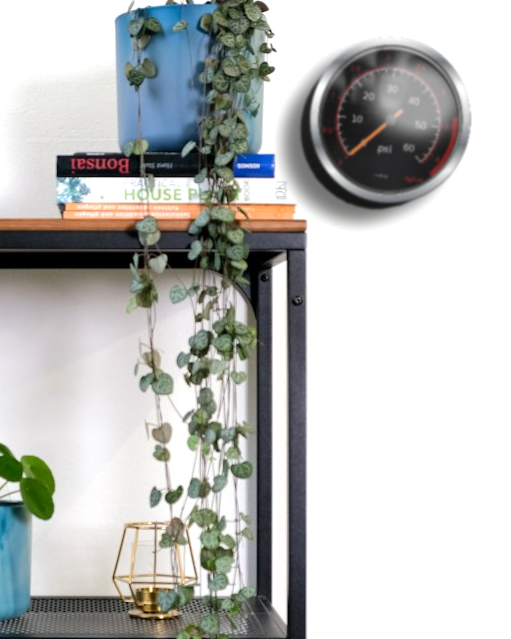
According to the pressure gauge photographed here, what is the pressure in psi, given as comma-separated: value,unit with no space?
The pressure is 0,psi
